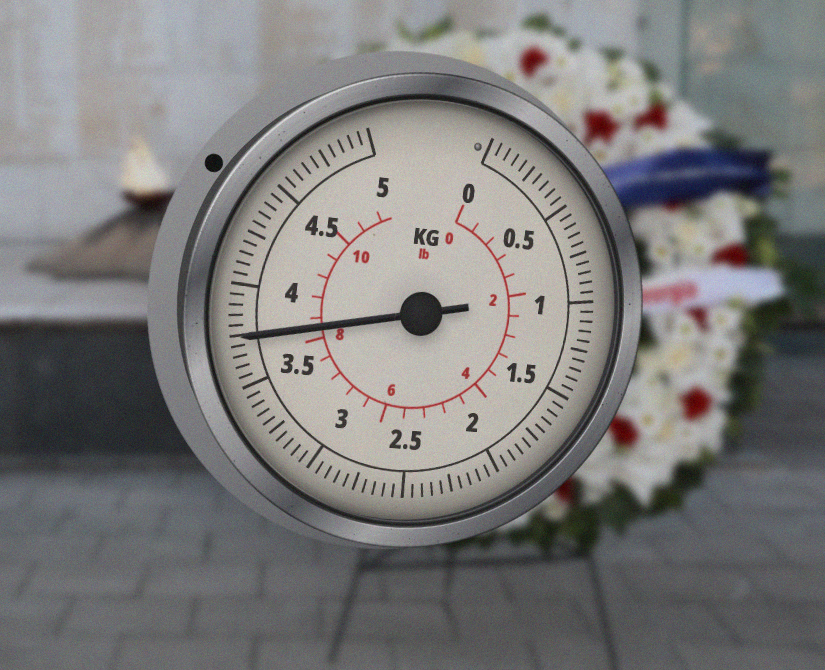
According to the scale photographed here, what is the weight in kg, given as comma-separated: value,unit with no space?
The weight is 3.75,kg
